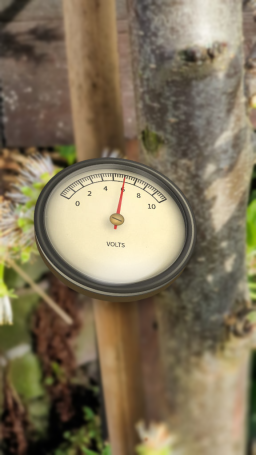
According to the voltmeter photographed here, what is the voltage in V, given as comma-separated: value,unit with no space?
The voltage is 6,V
